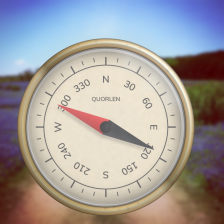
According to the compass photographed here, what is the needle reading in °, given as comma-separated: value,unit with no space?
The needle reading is 295,°
